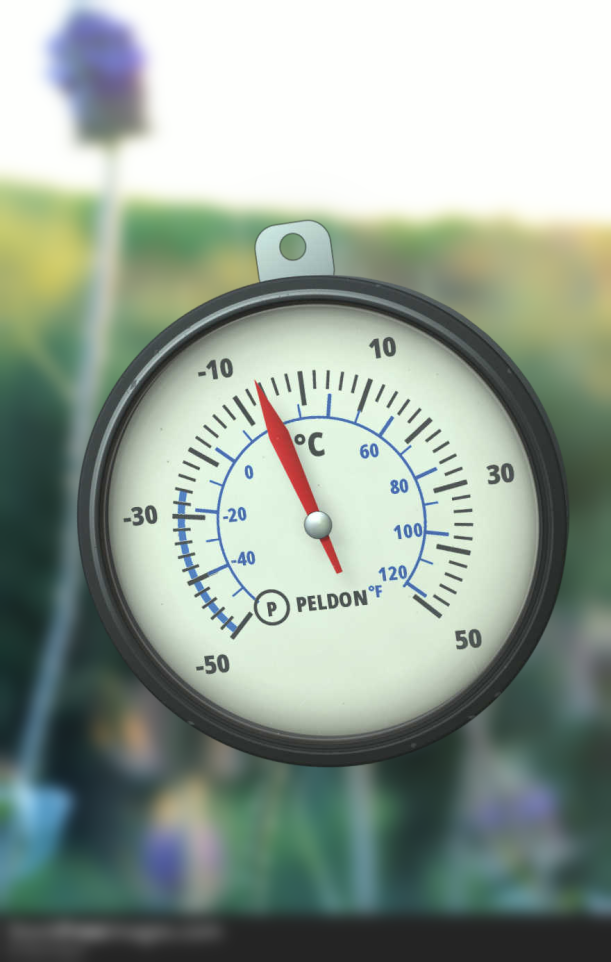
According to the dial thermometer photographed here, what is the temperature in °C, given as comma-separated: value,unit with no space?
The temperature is -6,°C
